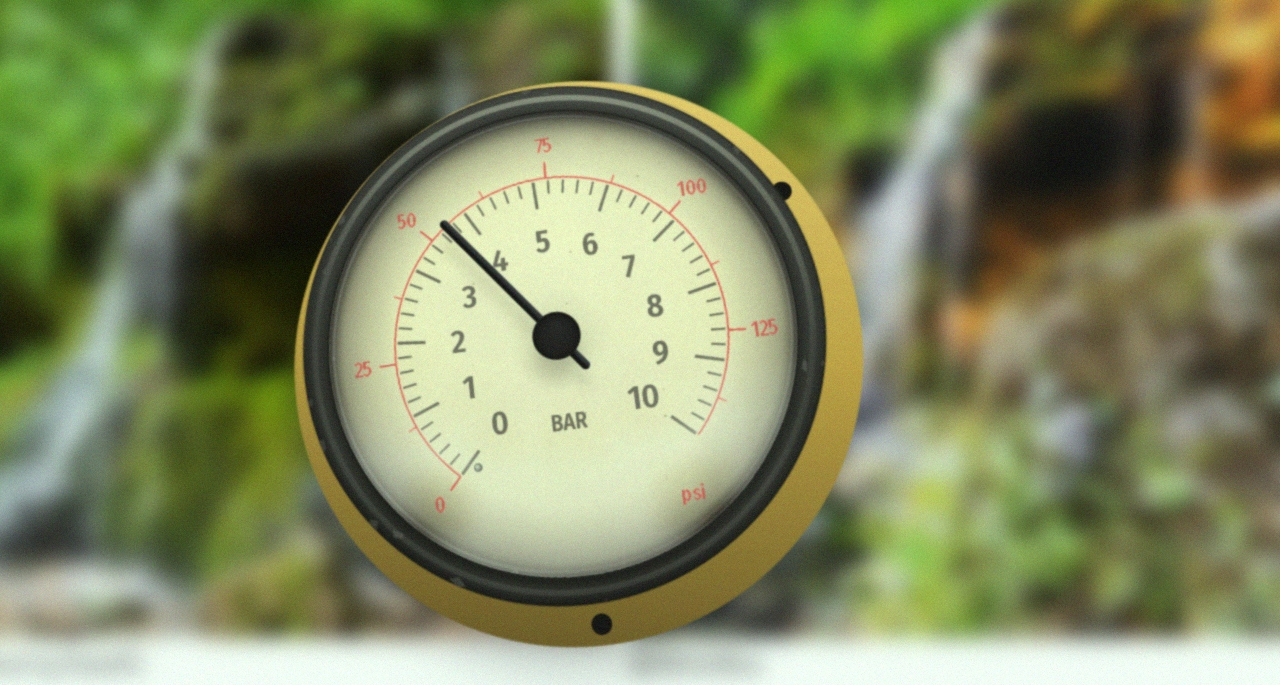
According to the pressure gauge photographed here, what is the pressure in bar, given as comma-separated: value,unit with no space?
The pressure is 3.7,bar
